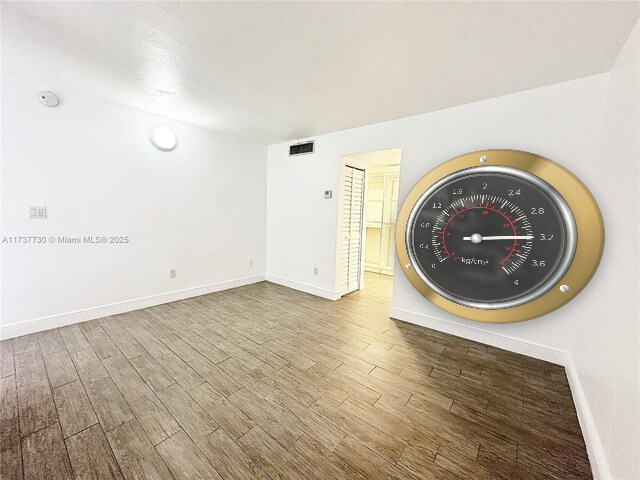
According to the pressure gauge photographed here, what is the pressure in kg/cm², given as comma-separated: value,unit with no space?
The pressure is 3.2,kg/cm²
